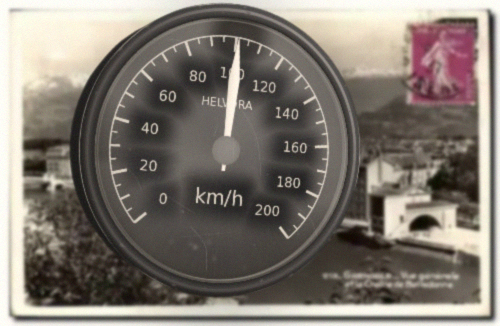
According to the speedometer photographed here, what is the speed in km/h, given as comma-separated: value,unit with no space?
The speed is 100,km/h
